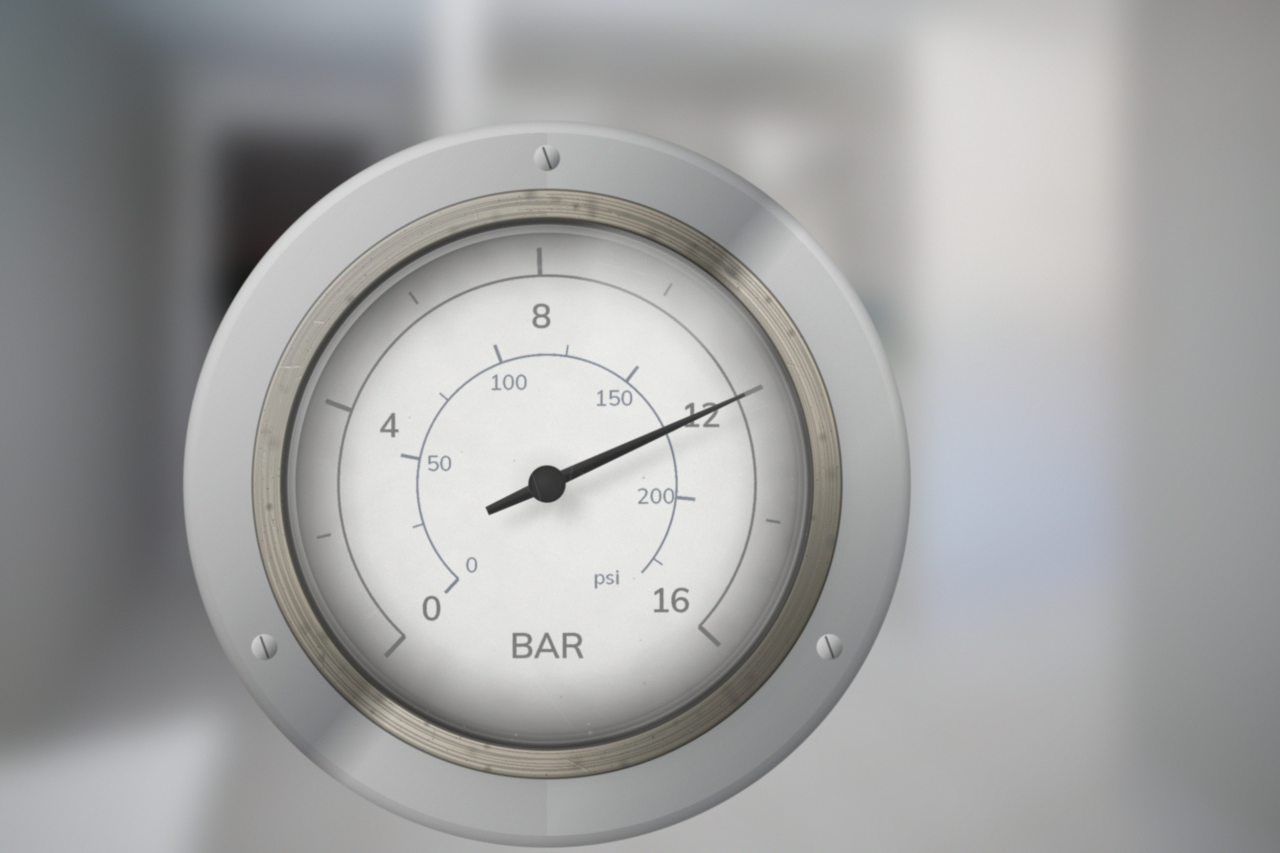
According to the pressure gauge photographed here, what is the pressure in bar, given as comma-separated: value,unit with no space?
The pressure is 12,bar
